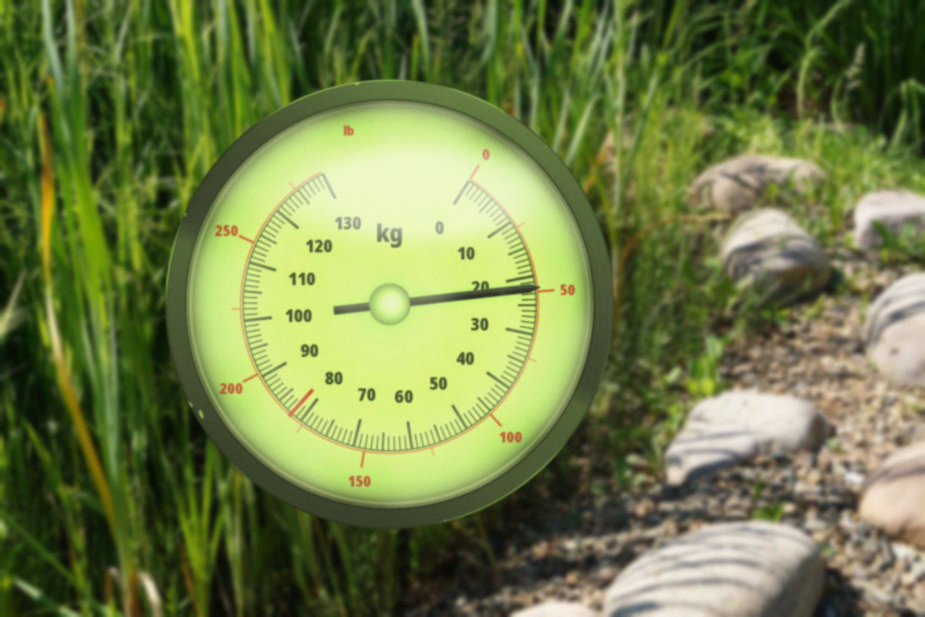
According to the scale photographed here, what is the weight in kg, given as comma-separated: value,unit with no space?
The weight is 22,kg
